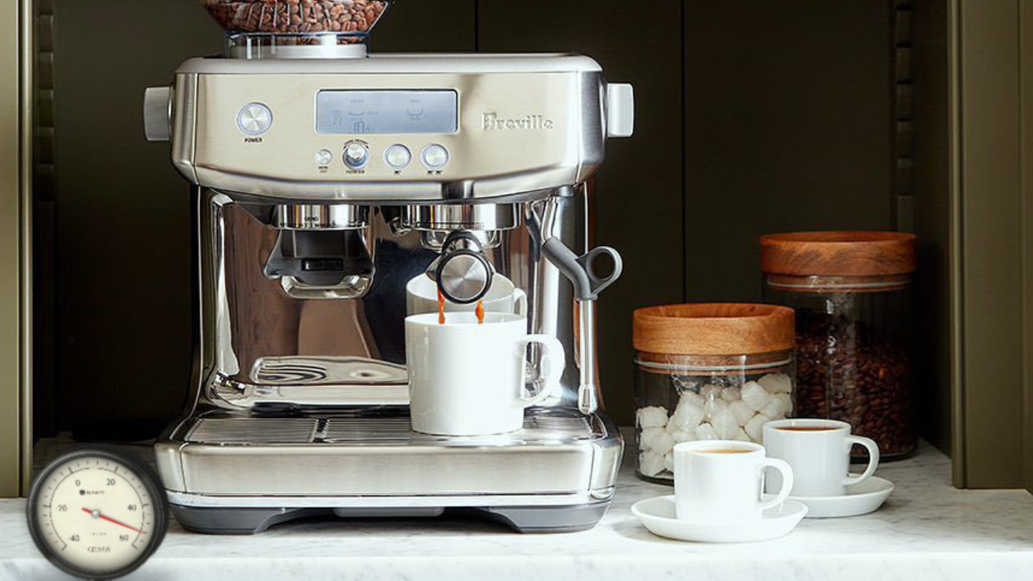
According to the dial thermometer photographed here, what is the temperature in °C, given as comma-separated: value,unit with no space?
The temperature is 52,°C
